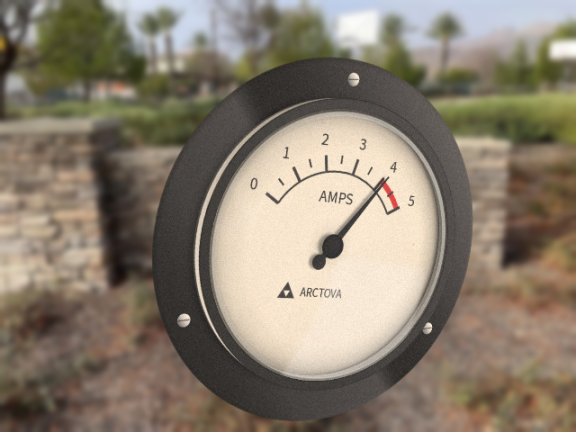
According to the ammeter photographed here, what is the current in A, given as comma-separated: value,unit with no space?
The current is 4,A
